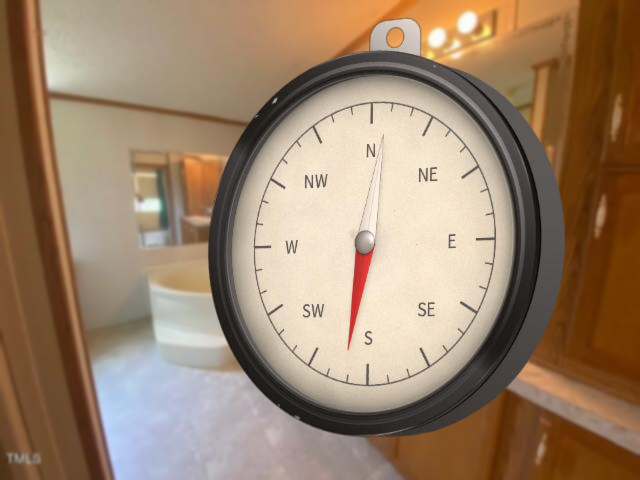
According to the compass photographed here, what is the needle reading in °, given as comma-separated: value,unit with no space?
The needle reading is 190,°
